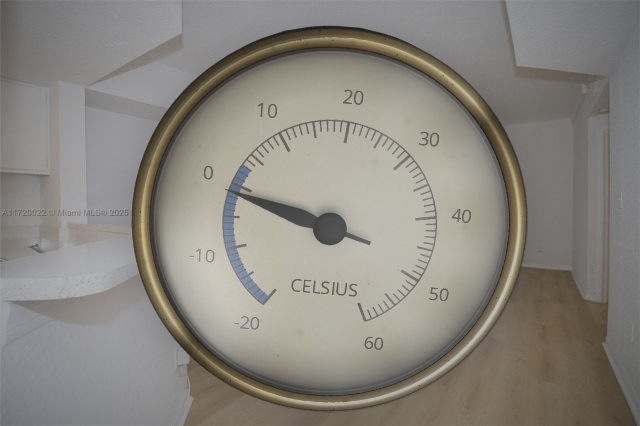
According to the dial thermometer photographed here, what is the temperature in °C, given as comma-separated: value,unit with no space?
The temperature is -1,°C
